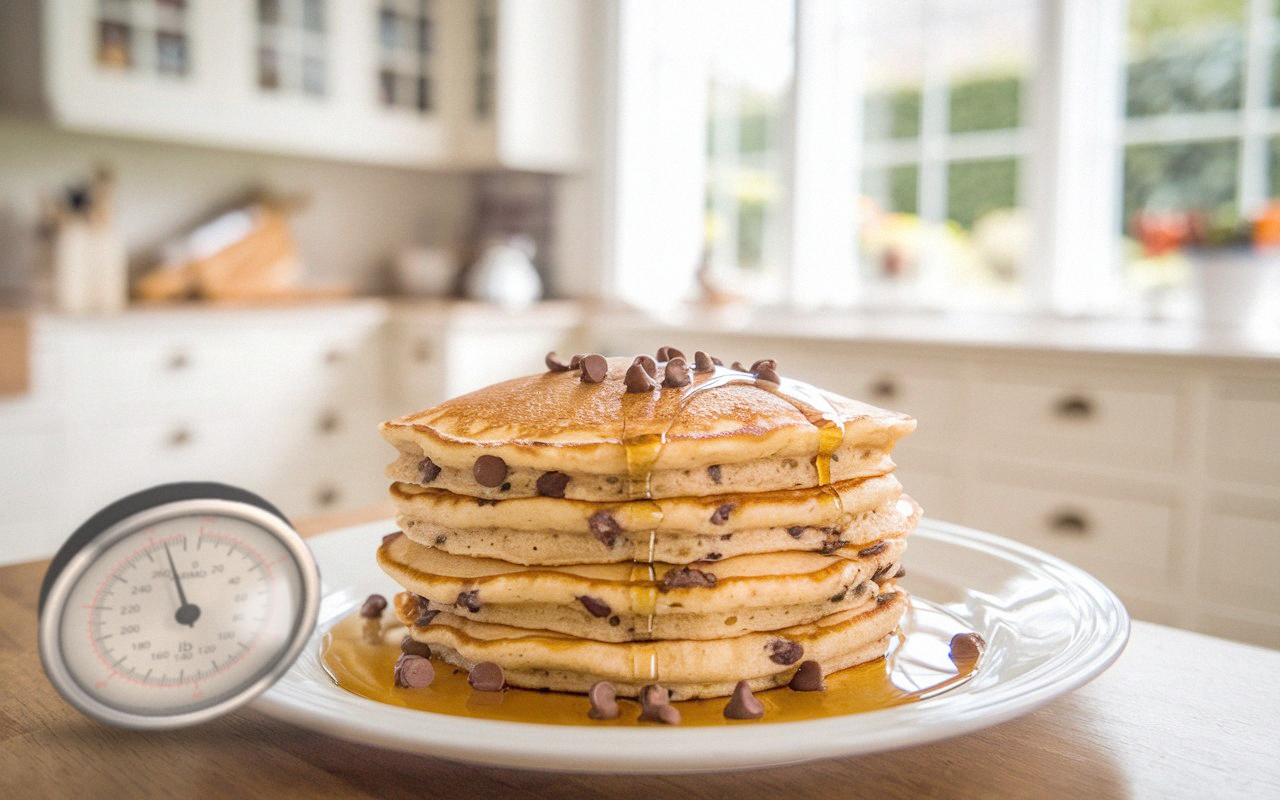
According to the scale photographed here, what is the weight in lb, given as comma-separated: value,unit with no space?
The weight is 270,lb
